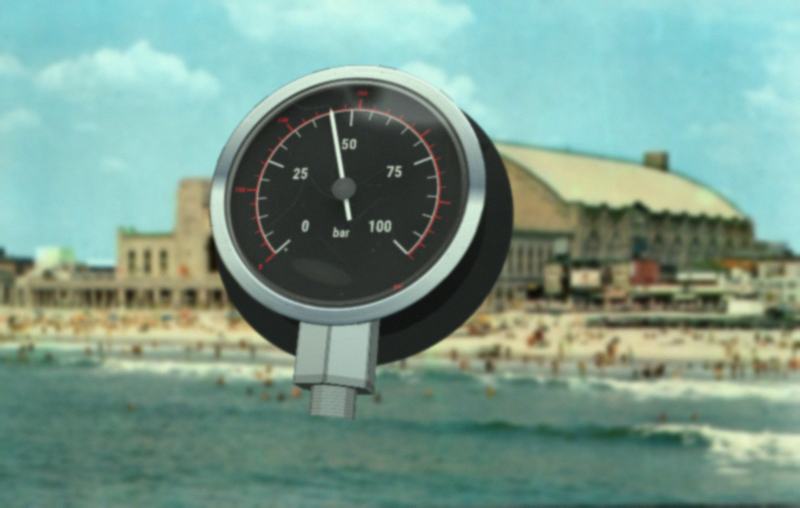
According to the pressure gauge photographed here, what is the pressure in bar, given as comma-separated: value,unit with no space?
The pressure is 45,bar
